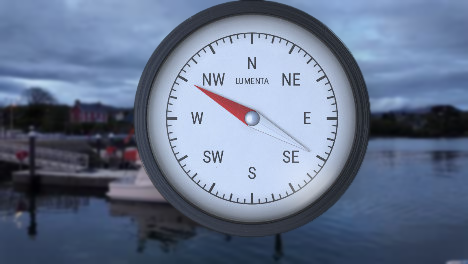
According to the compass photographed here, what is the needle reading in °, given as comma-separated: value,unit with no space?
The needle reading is 300,°
